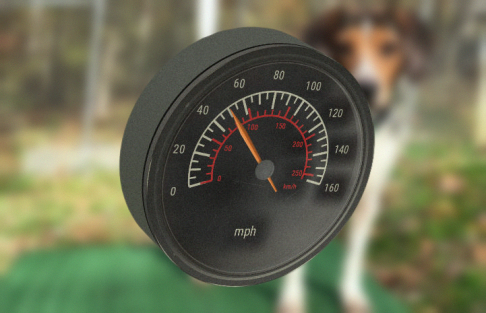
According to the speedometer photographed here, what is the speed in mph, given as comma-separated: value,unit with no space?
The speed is 50,mph
